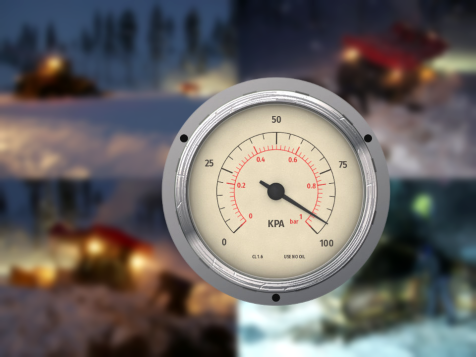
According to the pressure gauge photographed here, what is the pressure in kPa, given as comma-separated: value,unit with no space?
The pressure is 95,kPa
